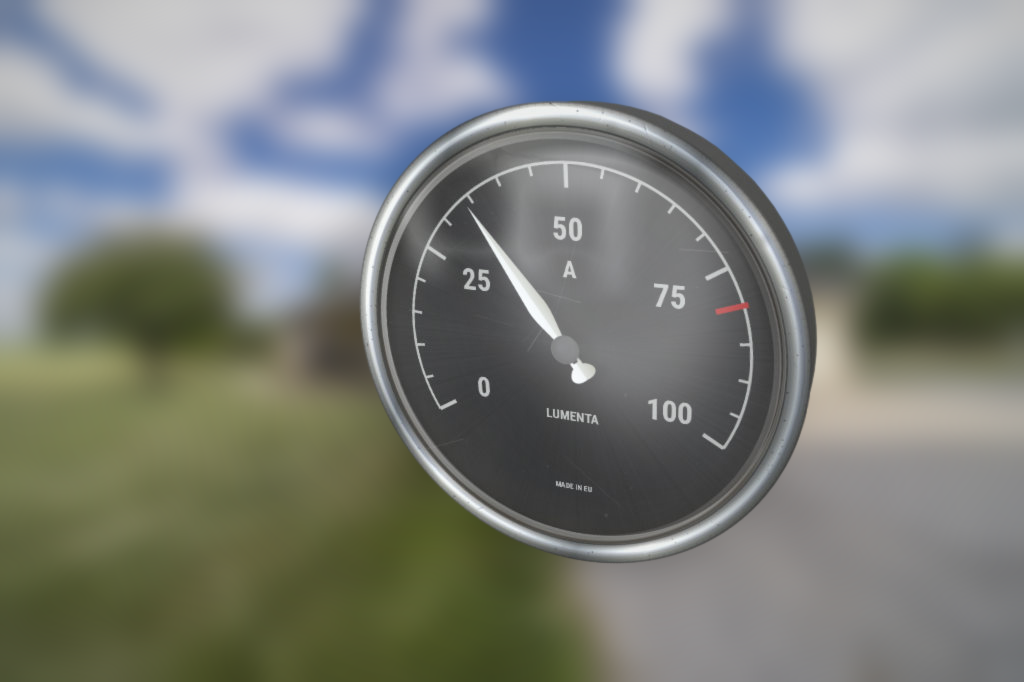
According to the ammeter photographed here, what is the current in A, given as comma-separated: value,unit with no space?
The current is 35,A
